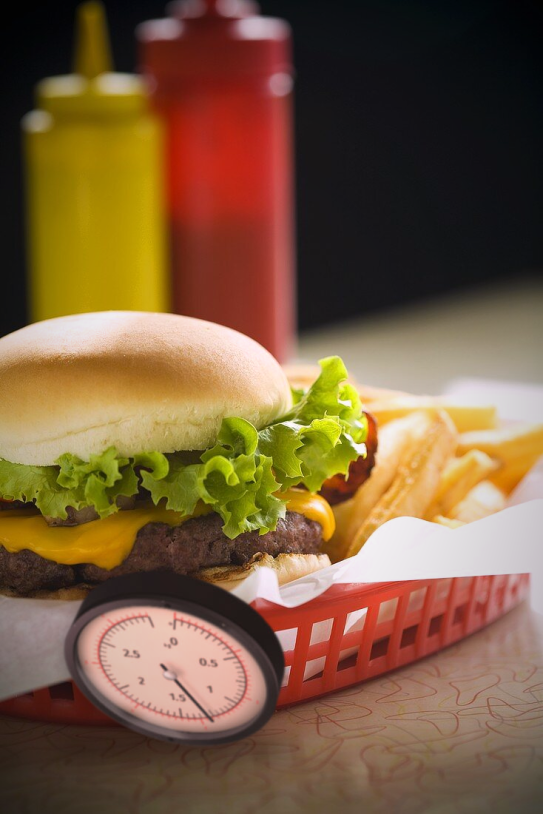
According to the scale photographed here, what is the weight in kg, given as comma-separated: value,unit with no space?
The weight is 1.25,kg
